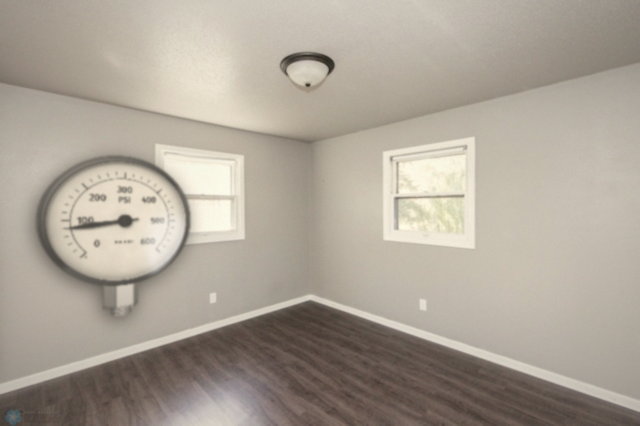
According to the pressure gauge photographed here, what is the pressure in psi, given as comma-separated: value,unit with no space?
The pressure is 80,psi
